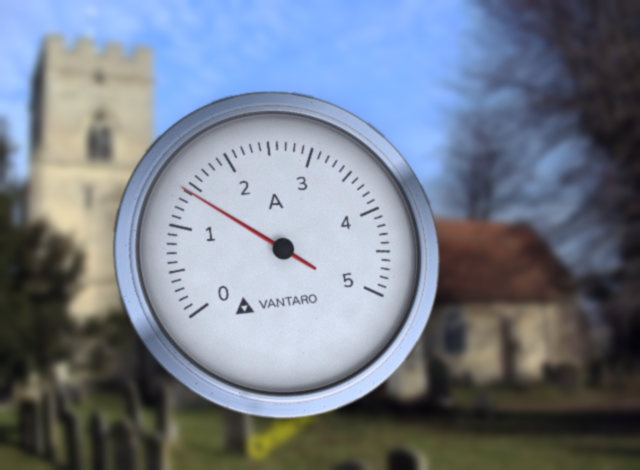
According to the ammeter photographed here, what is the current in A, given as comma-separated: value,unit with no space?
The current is 1.4,A
